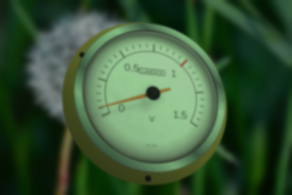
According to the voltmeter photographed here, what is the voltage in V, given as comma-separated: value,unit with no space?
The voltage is 0.05,V
